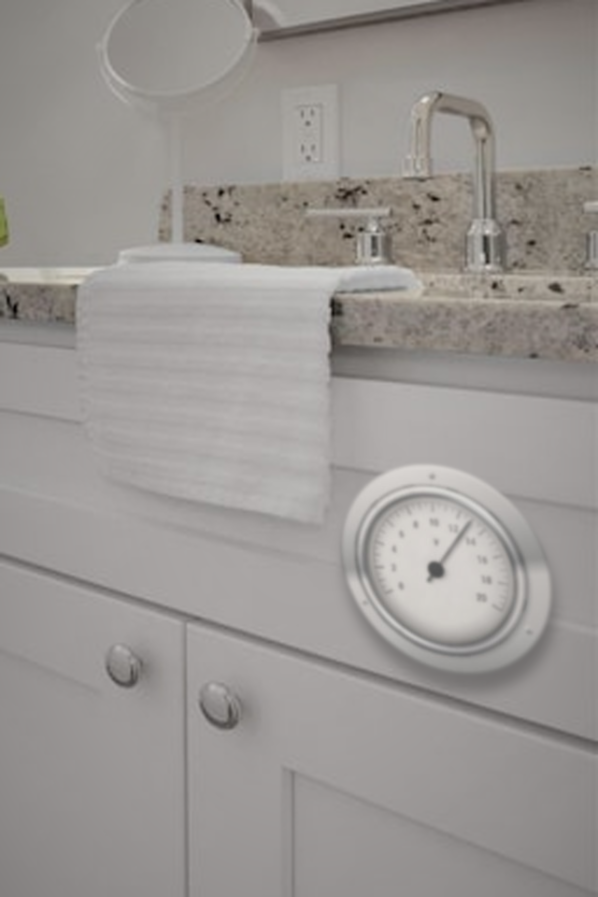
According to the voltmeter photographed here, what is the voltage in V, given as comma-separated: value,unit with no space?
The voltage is 13,V
